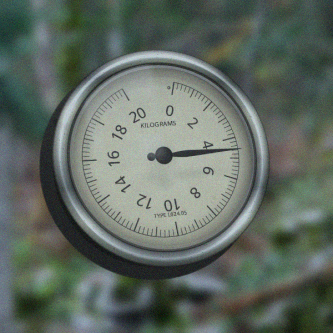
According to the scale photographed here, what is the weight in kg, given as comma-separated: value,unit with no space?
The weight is 4.6,kg
